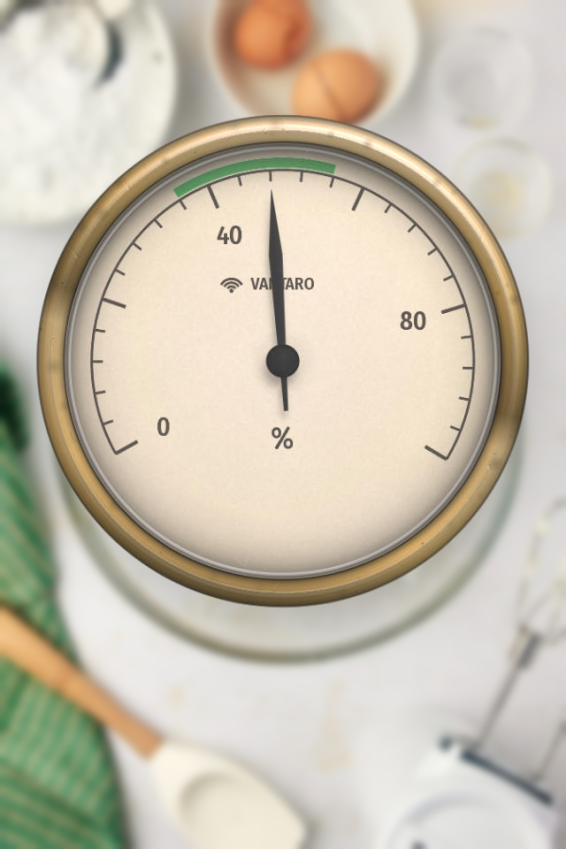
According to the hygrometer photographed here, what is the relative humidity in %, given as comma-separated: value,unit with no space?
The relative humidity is 48,%
